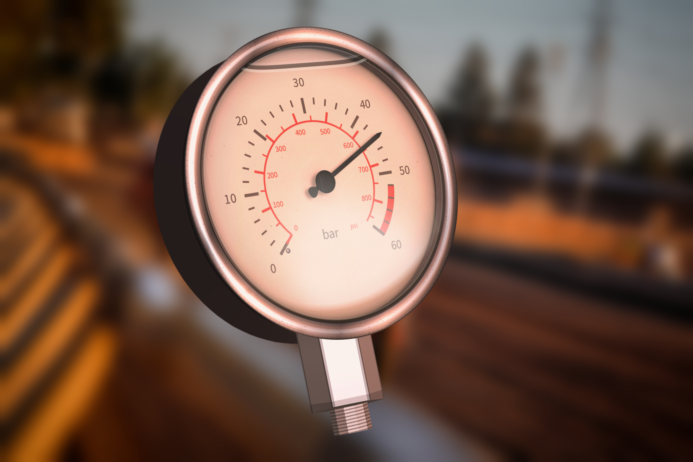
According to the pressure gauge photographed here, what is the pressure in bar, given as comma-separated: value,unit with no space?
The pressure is 44,bar
